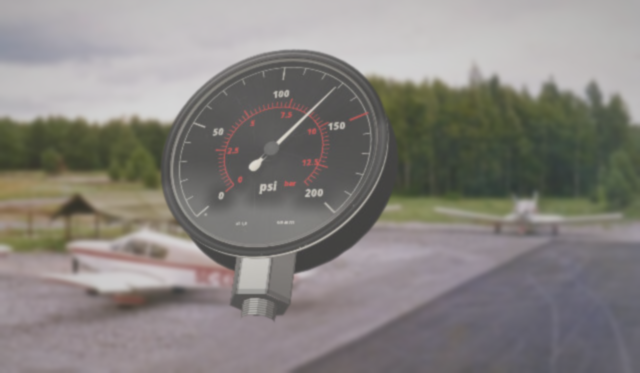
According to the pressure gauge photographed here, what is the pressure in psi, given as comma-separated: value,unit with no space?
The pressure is 130,psi
